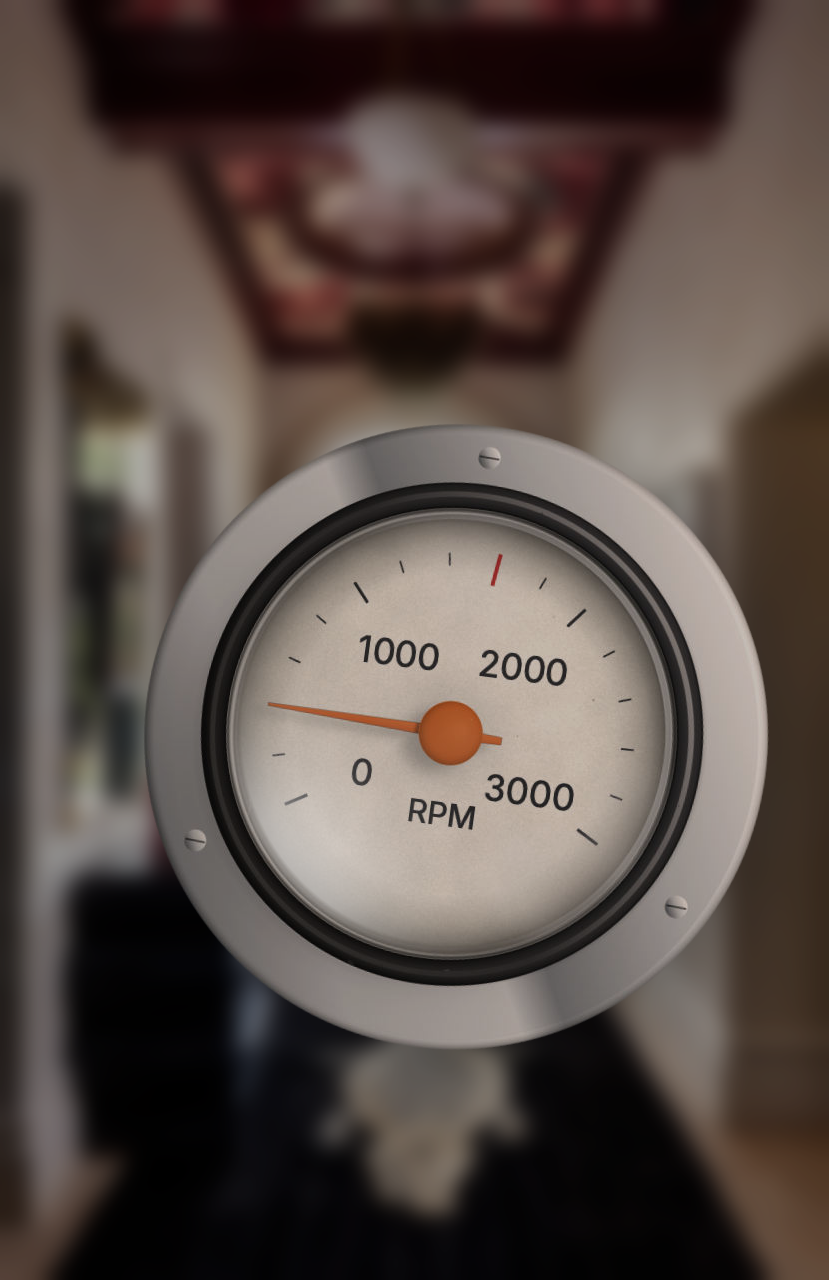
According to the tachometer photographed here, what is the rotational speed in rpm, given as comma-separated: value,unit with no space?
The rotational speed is 400,rpm
